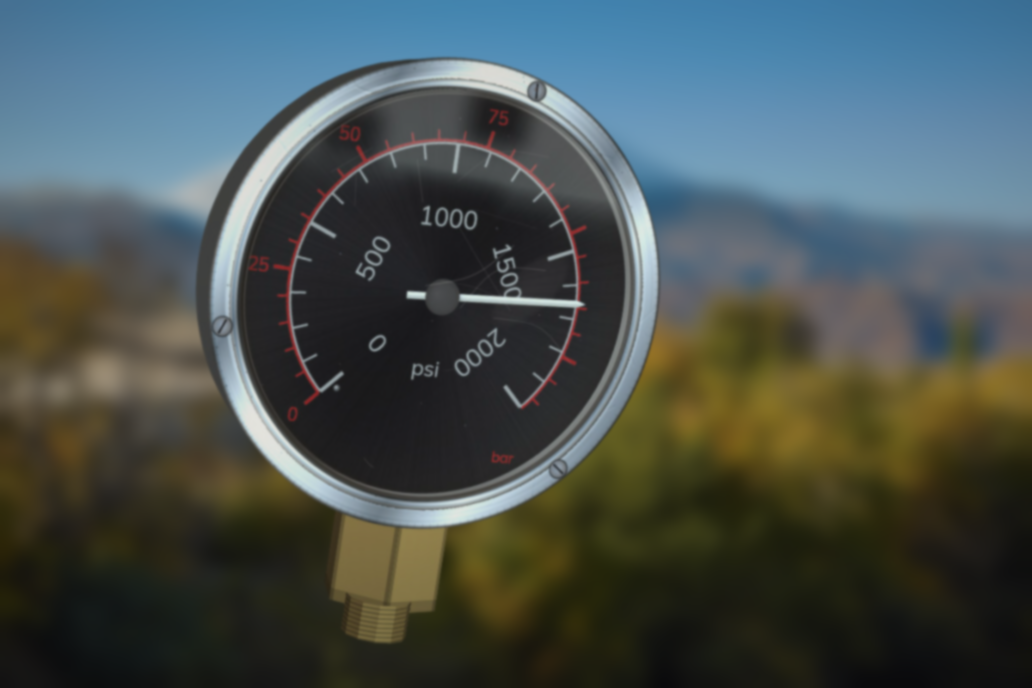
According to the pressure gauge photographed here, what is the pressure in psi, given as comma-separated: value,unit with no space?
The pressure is 1650,psi
